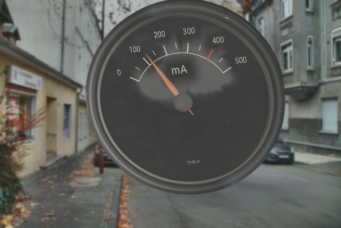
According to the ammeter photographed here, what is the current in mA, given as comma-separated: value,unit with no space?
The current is 125,mA
